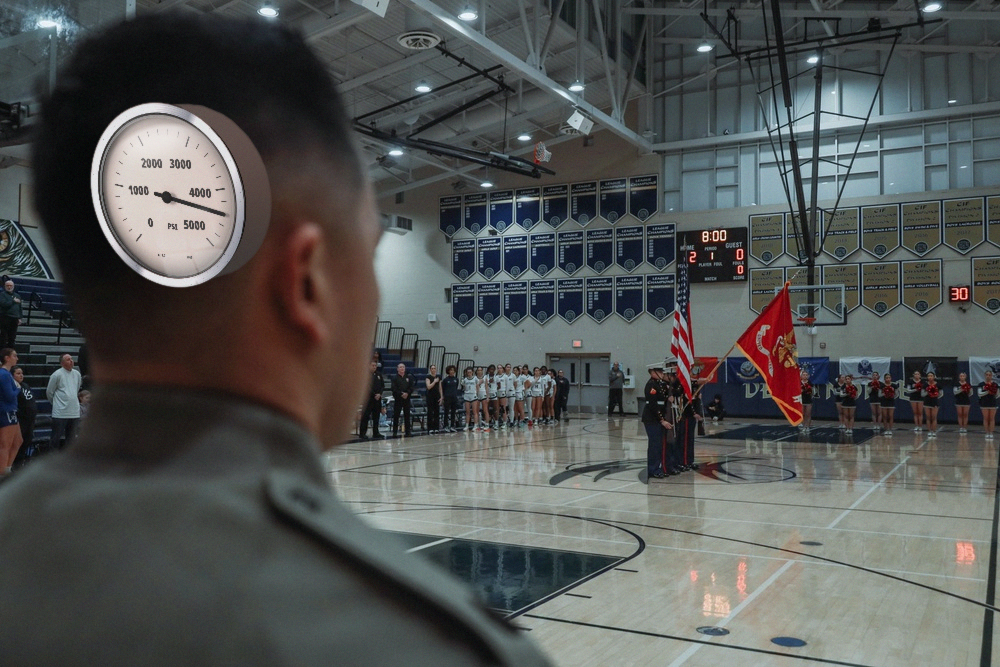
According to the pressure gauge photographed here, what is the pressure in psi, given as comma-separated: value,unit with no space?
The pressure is 4400,psi
